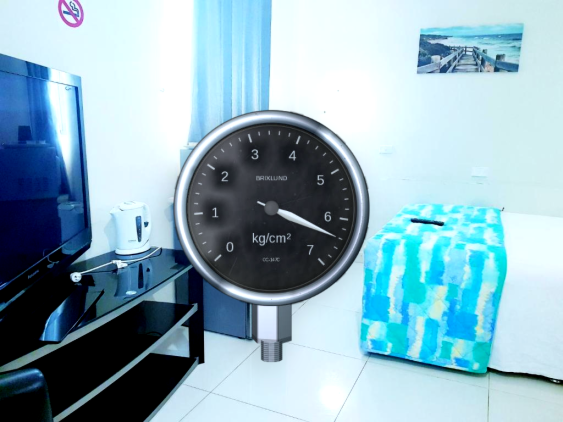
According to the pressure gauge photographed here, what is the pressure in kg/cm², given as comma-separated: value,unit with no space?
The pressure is 6.4,kg/cm²
